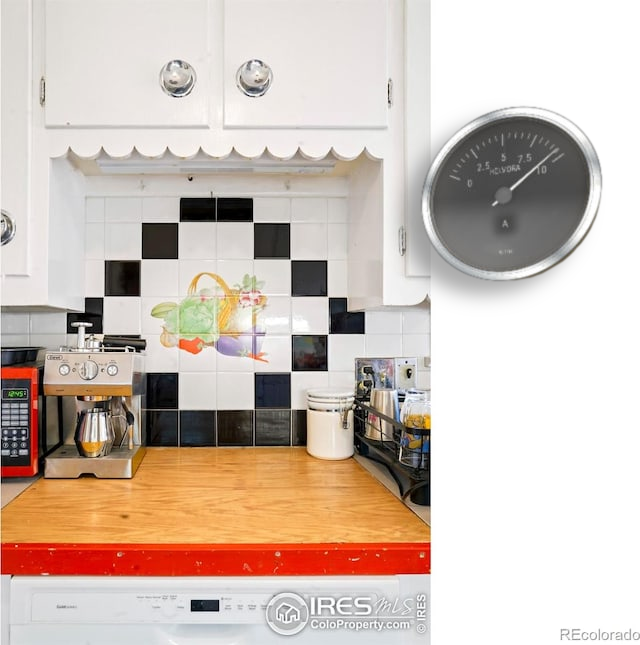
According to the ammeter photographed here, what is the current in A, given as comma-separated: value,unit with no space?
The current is 9.5,A
